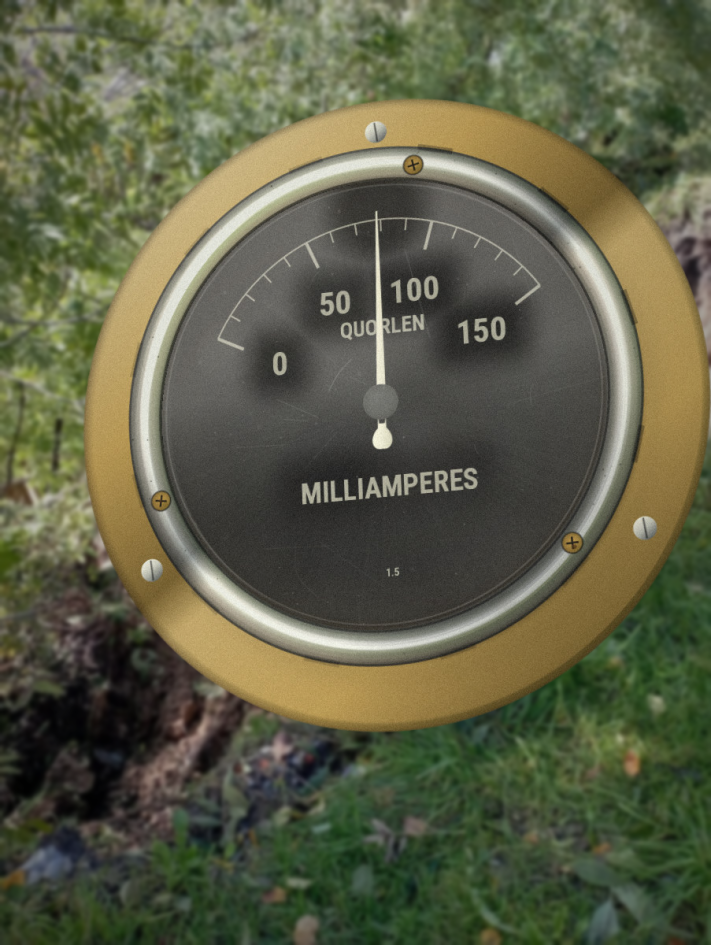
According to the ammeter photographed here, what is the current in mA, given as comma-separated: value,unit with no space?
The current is 80,mA
